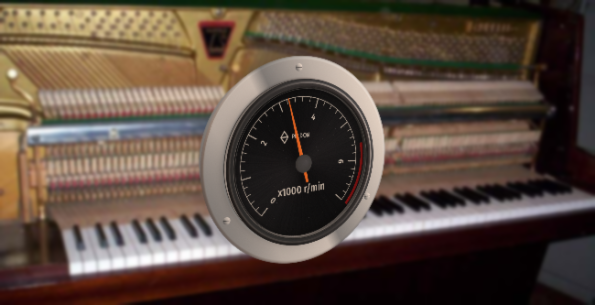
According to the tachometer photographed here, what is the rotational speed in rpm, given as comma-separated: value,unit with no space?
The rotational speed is 3200,rpm
